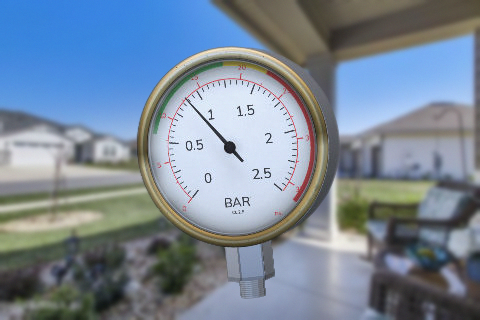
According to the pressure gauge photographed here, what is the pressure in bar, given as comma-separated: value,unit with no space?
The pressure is 0.9,bar
